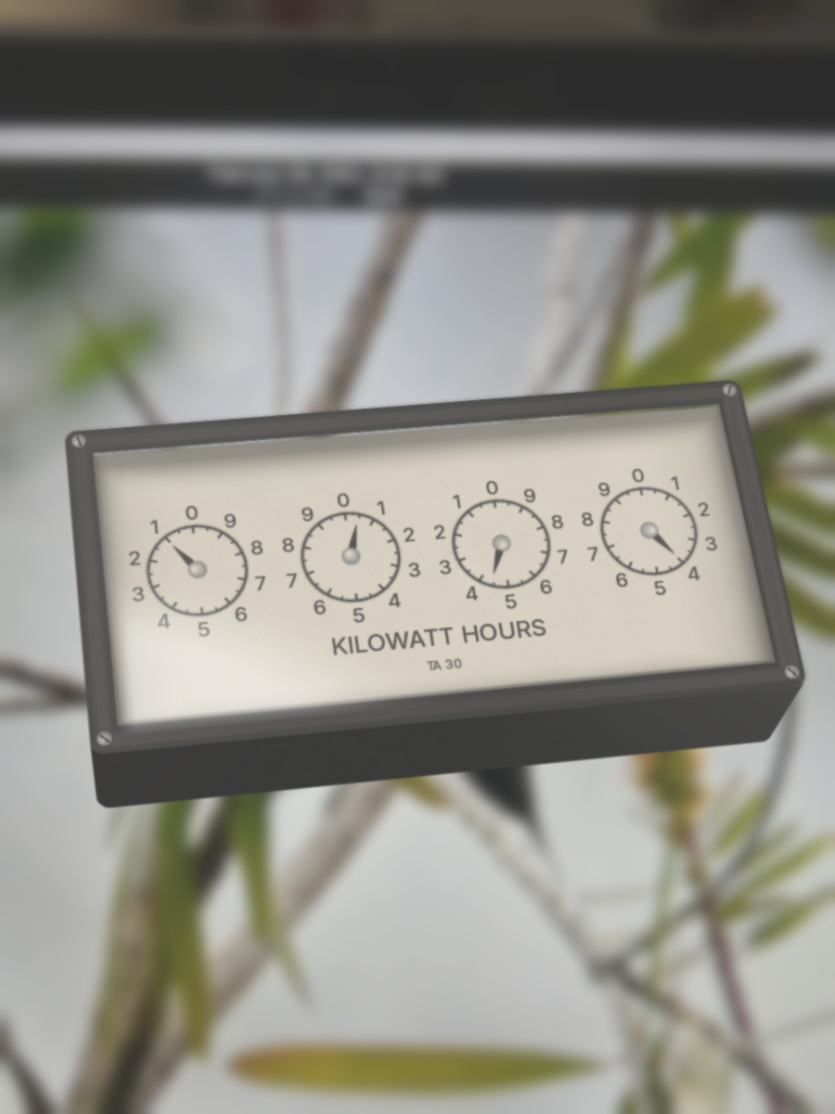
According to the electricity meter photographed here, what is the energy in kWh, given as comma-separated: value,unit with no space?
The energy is 1044,kWh
